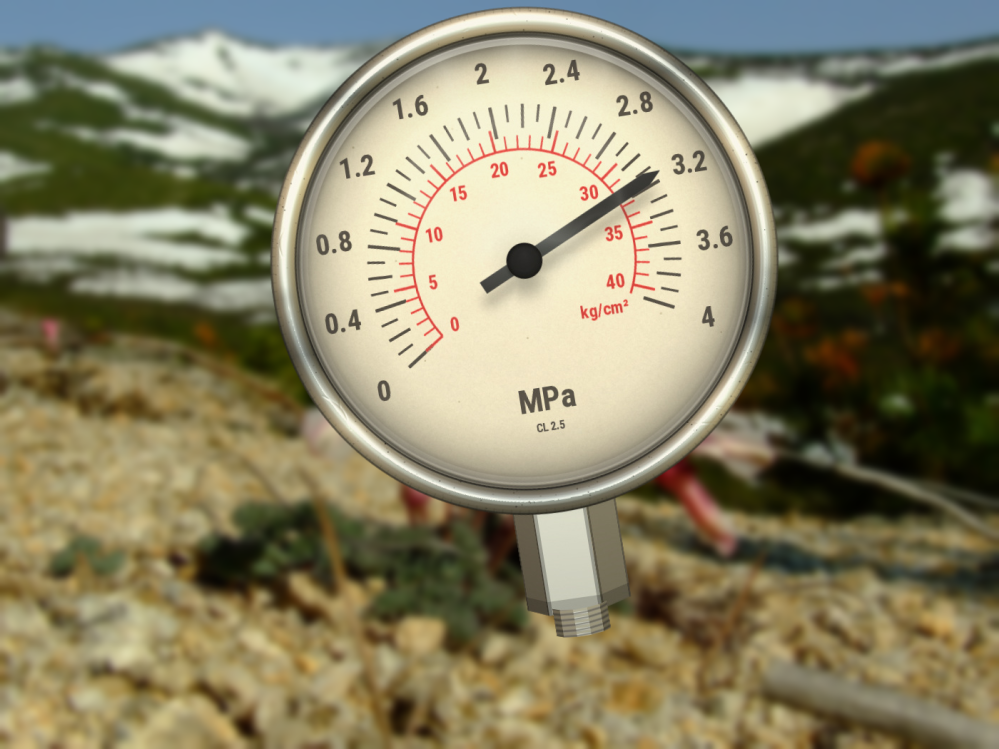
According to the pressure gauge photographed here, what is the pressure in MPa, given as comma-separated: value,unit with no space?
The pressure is 3.15,MPa
